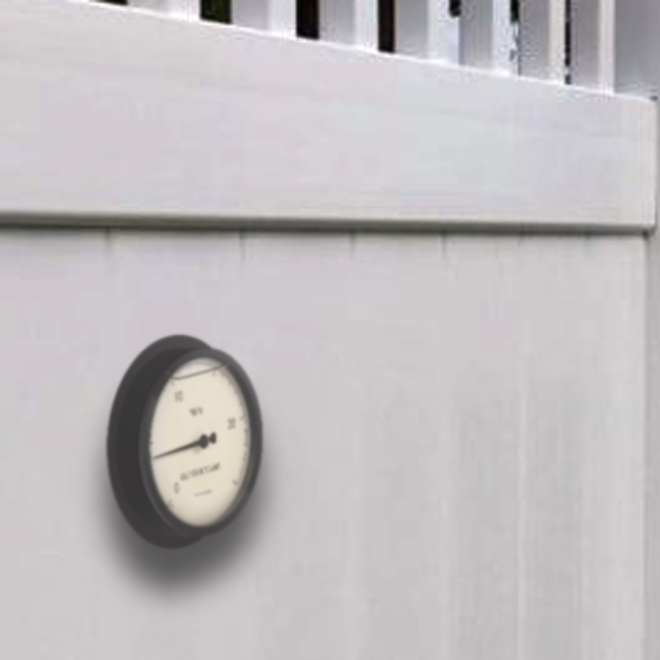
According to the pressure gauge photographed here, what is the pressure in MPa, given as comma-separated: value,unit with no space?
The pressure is 4,MPa
